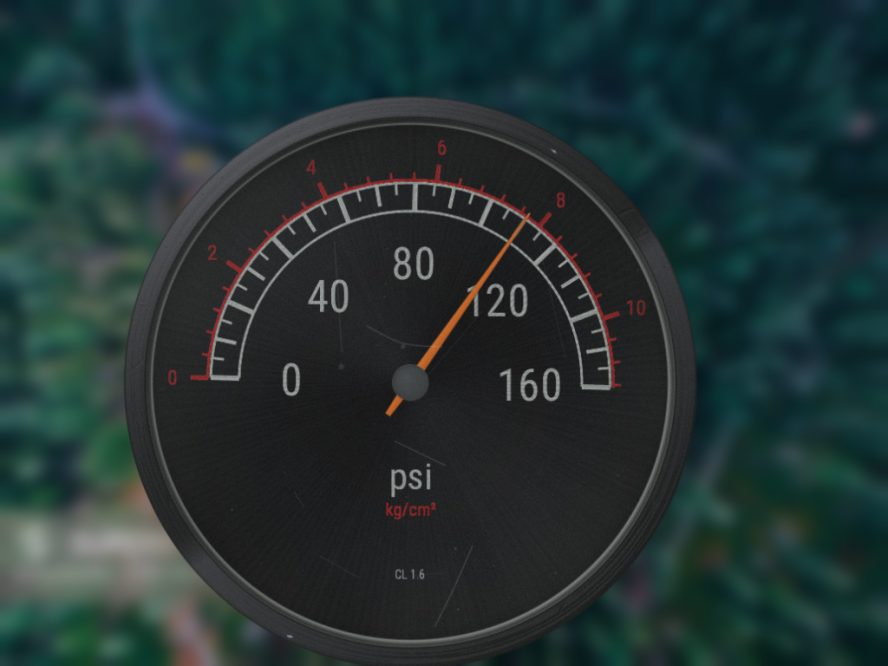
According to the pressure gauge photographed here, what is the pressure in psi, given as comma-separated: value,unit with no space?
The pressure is 110,psi
